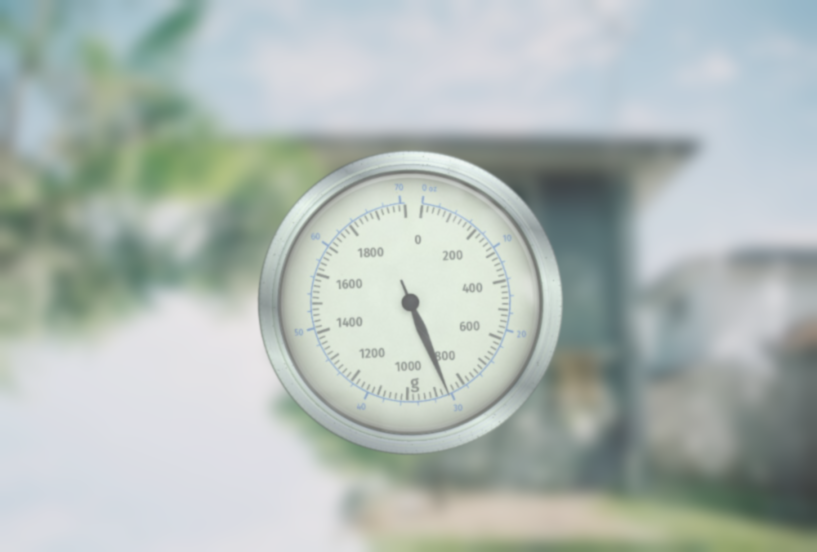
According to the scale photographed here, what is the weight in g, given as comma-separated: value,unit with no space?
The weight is 860,g
